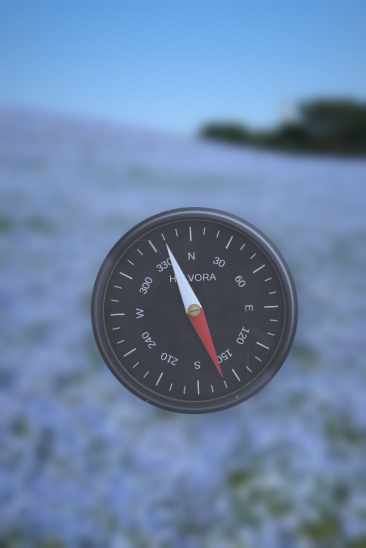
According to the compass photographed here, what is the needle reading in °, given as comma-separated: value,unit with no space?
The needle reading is 160,°
